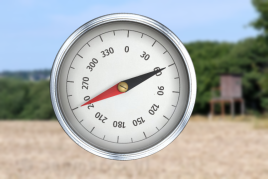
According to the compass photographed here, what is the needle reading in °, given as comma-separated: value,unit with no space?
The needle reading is 240,°
